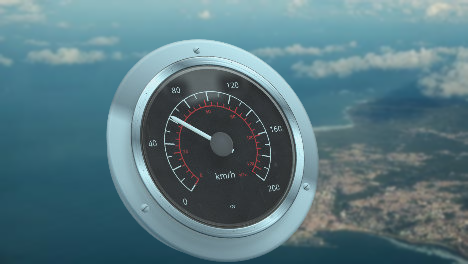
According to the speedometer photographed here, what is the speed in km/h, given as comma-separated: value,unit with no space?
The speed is 60,km/h
